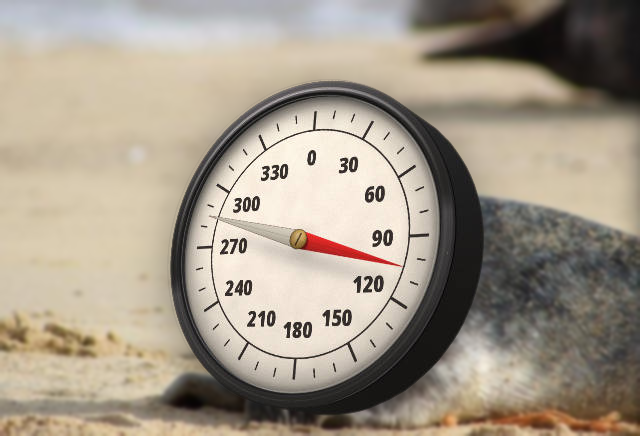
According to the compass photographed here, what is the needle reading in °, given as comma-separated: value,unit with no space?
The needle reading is 105,°
